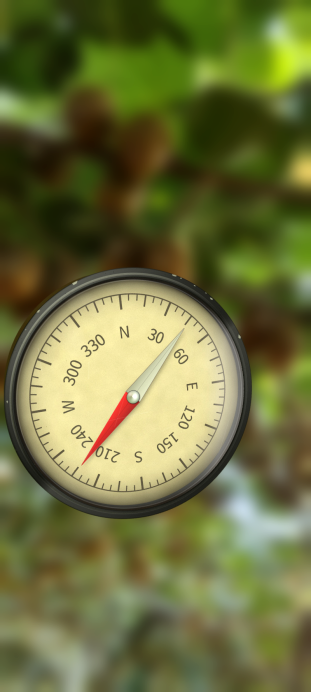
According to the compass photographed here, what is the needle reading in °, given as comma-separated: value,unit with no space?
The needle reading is 225,°
